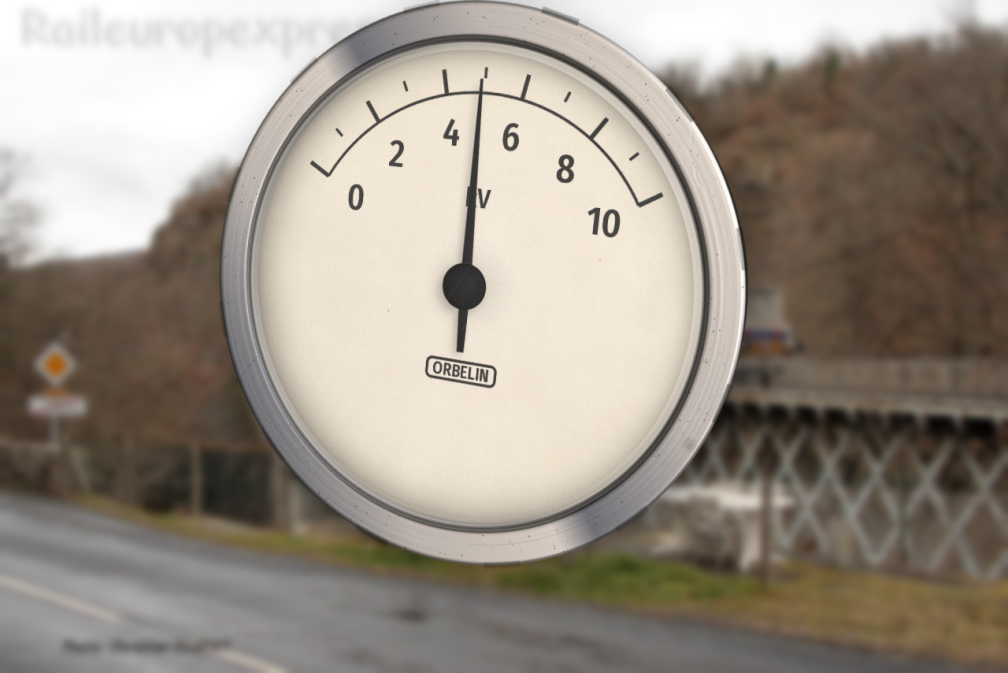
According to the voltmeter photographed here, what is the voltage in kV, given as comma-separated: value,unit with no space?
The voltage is 5,kV
